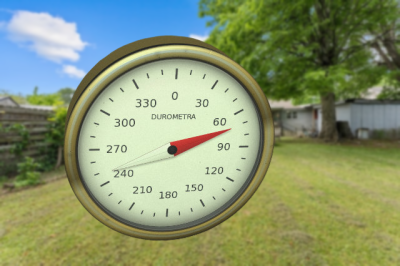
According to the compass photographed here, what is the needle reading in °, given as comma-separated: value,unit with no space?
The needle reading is 70,°
